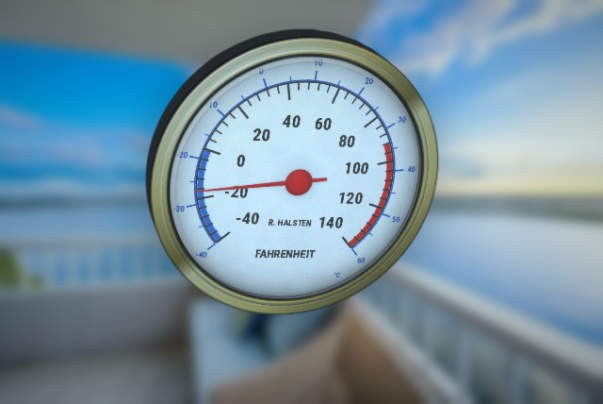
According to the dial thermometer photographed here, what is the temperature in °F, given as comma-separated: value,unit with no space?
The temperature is -16,°F
